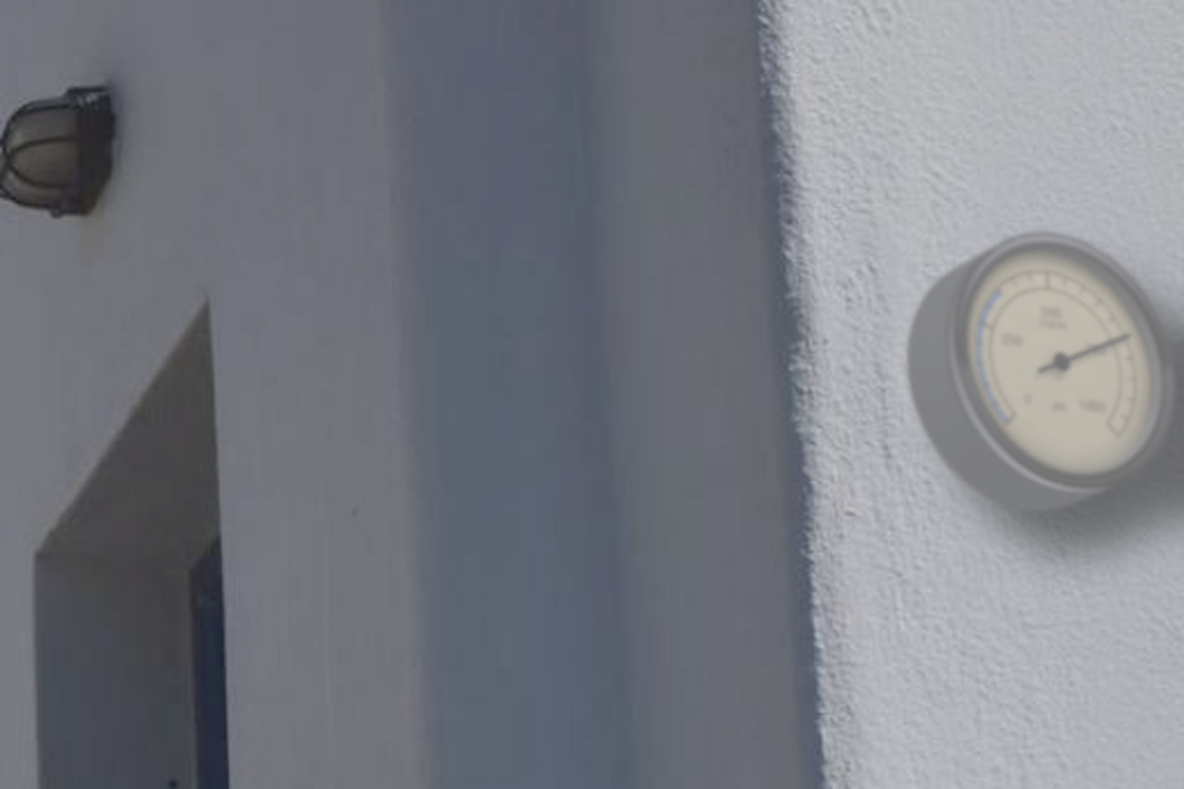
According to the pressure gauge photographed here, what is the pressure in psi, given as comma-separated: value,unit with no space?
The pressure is 750,psi
